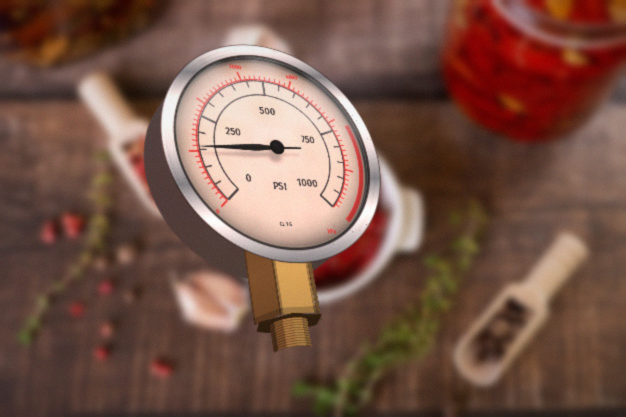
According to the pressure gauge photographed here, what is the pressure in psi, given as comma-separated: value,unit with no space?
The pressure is 150,psi
